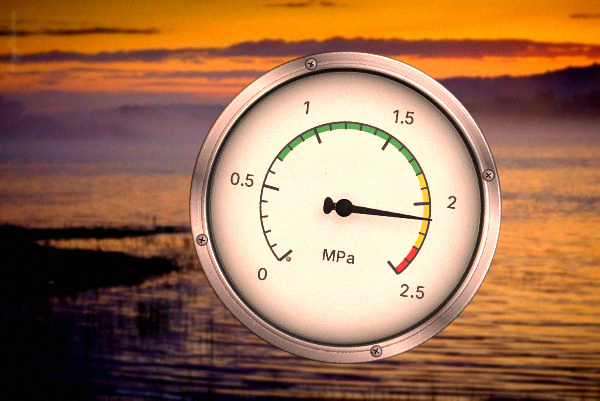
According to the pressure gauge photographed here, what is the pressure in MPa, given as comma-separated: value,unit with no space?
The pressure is 2.1,MPa
